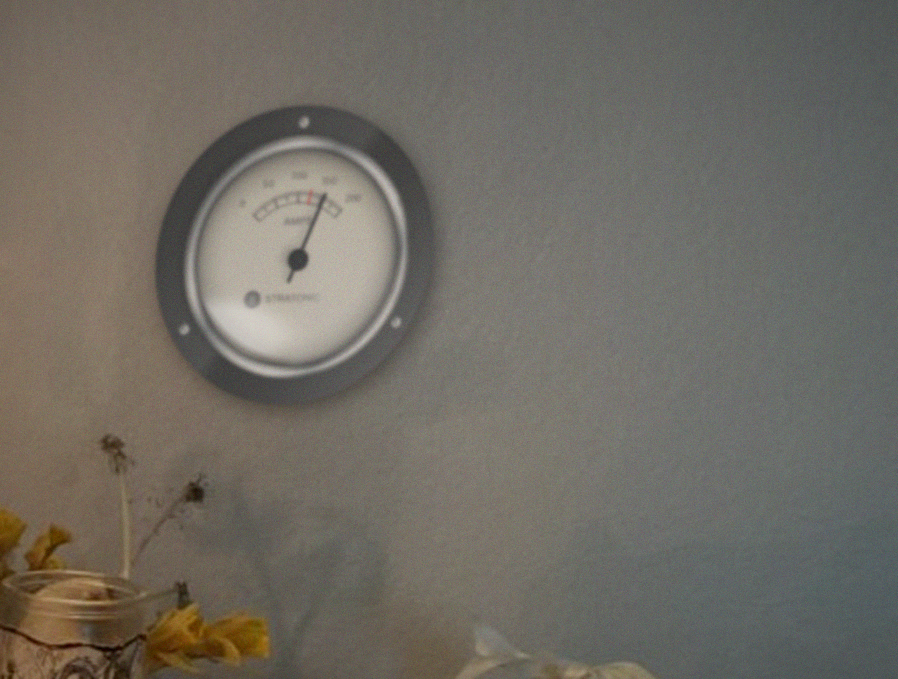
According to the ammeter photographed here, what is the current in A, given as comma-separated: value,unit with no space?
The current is 150,A
